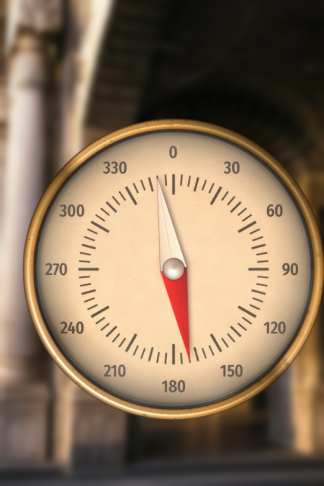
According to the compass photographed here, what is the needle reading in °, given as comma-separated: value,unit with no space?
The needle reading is 170,°
